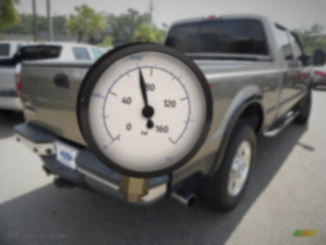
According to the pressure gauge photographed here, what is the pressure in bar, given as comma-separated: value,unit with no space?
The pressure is 70,bar
